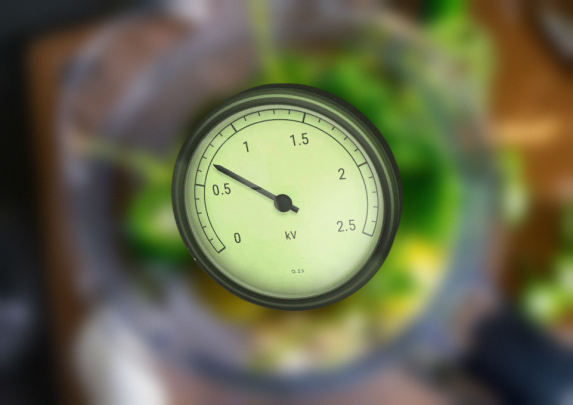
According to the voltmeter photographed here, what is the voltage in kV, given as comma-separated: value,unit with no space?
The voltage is 0.7,kV
